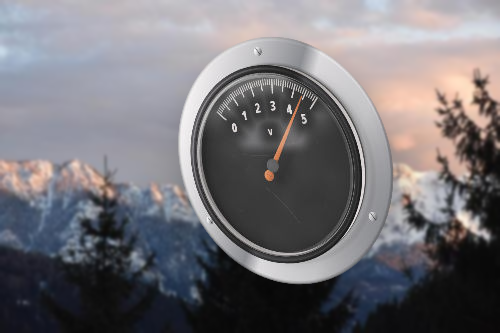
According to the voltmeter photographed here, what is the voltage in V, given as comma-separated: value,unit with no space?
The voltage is 4.5,V
